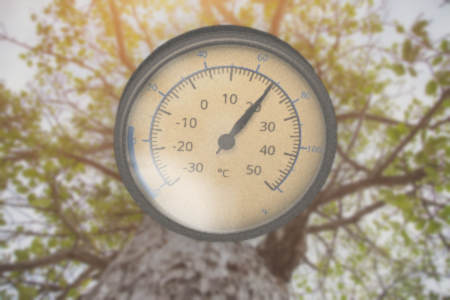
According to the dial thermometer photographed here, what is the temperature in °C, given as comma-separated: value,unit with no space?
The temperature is 20,°C
